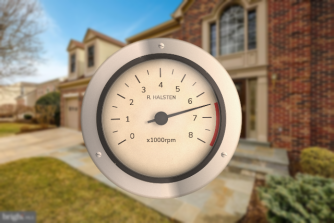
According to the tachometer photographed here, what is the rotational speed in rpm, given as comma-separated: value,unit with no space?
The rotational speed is 6500,rpm
